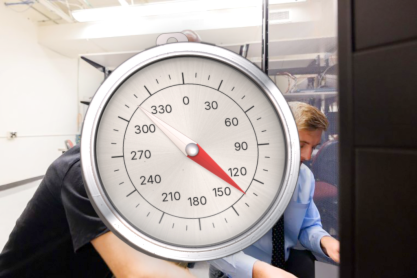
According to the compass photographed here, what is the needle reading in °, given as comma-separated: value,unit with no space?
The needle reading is 135,°
